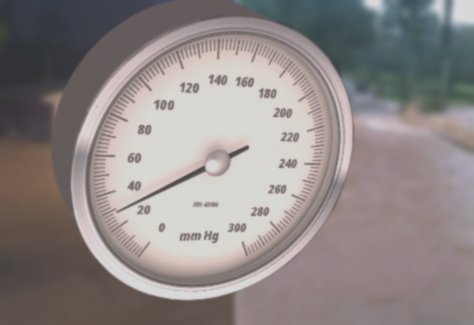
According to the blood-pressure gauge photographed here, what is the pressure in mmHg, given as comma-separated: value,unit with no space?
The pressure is 30,mmHg
